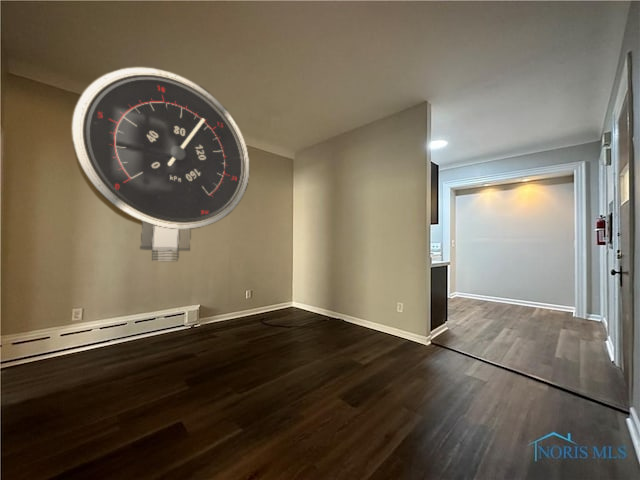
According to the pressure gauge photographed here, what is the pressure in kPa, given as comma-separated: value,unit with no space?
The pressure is 95,kPa
